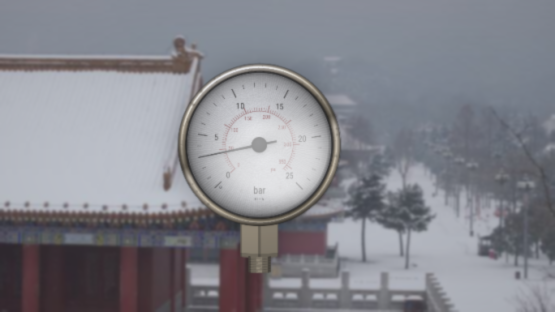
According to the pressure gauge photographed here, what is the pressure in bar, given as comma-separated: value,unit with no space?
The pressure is 3,bar
